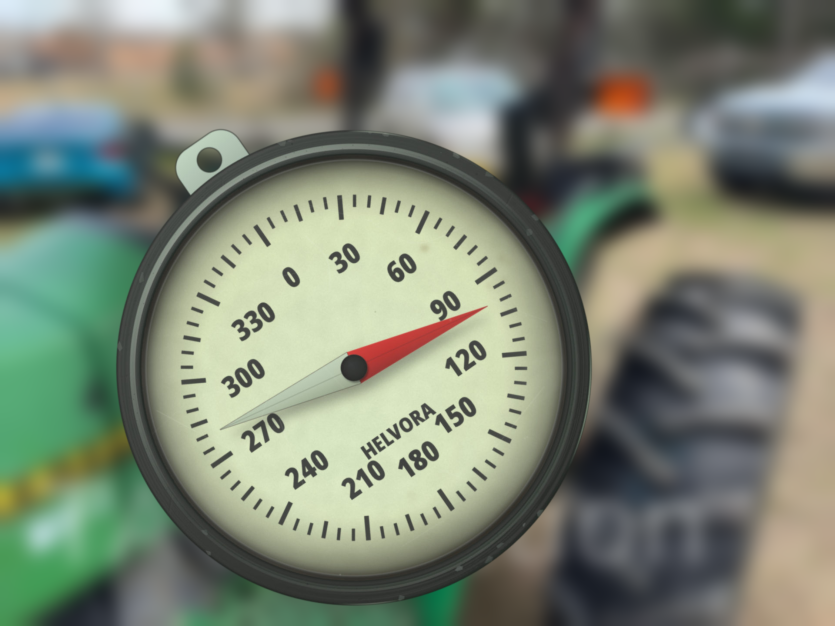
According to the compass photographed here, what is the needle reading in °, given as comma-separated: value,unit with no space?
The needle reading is 100,°
